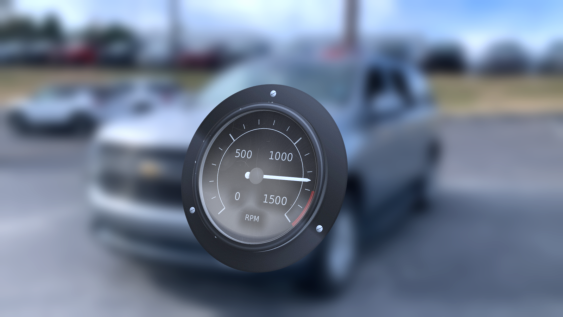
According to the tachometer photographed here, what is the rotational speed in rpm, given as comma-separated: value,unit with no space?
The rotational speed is 1250,rpm
